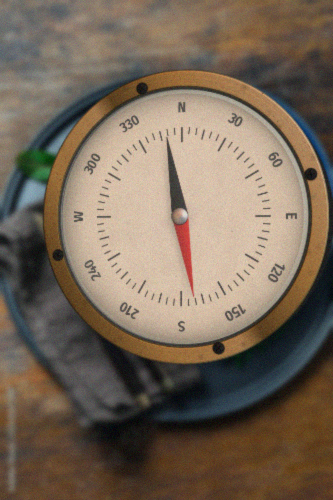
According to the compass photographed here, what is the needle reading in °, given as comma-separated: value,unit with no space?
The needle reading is 170,°
